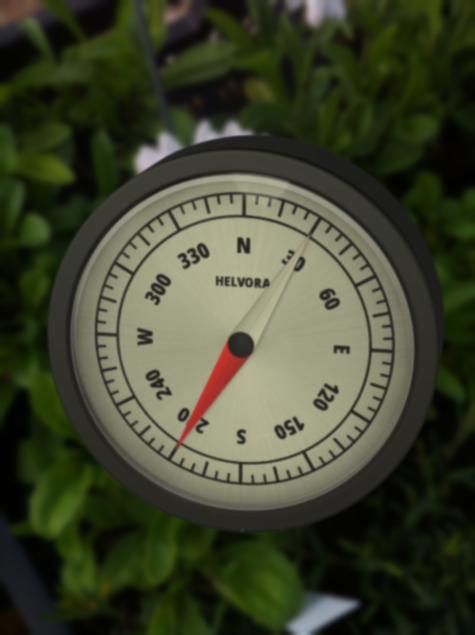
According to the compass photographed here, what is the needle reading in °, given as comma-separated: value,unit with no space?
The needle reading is 210,°
